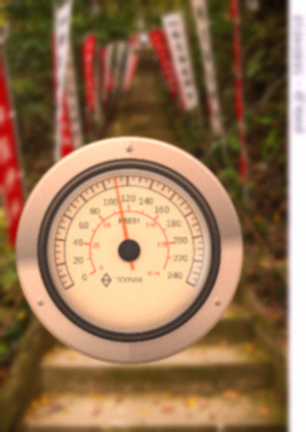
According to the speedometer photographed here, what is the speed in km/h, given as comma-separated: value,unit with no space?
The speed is 110,km/h
